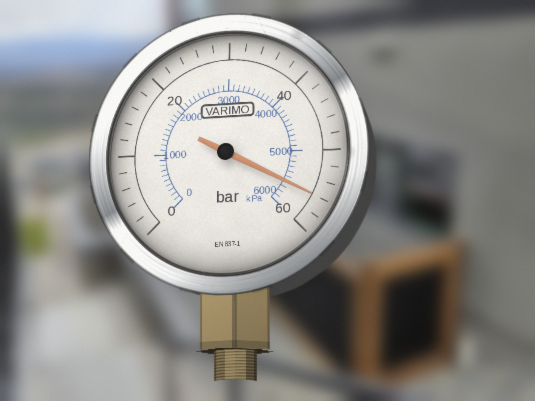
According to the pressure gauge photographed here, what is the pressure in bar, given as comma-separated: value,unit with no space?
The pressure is 56,bar
